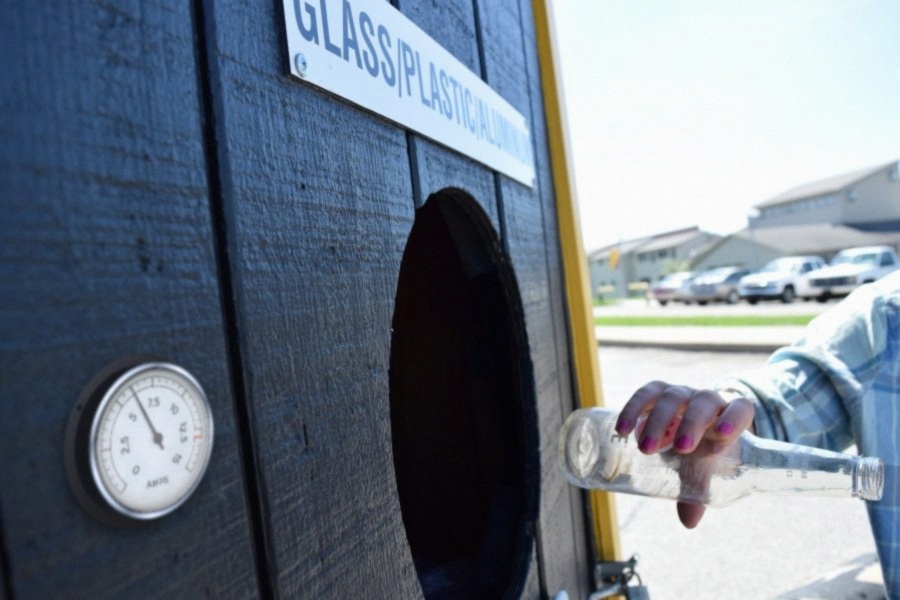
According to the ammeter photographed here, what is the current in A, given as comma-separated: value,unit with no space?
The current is 6,A
